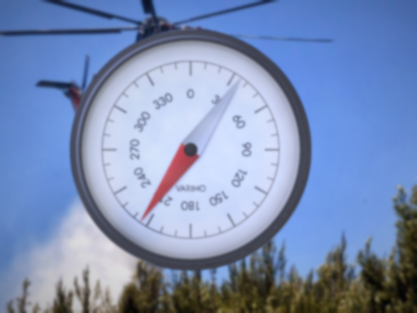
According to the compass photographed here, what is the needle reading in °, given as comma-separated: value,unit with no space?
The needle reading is 215,°
